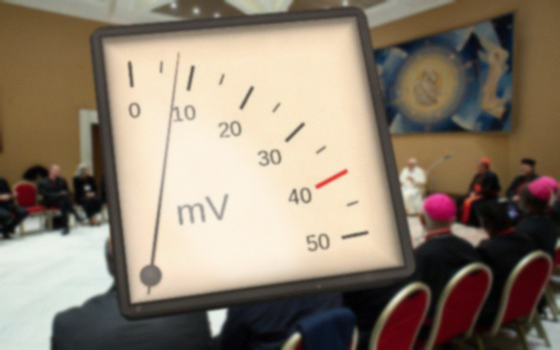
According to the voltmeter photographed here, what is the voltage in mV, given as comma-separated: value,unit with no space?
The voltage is 7.5,mV
